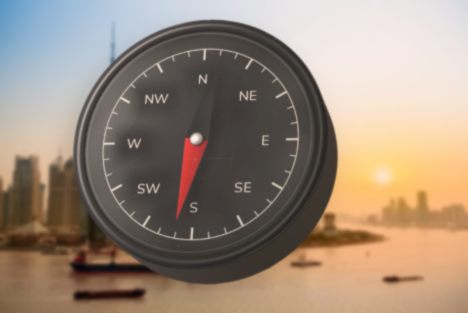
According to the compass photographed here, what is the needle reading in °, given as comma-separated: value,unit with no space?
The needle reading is 190,°
